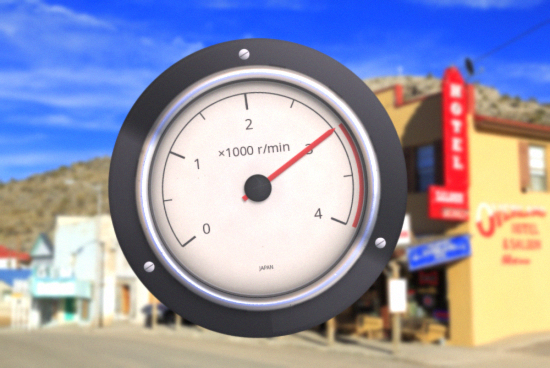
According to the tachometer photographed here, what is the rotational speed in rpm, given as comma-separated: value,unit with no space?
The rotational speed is 3000,rpm
